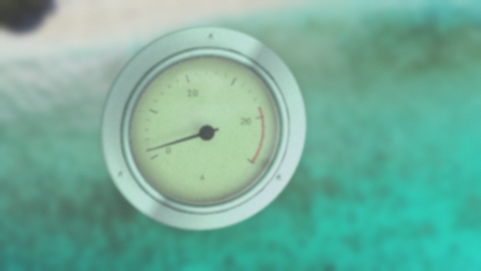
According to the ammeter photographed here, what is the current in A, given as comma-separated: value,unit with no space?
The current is 1,A
